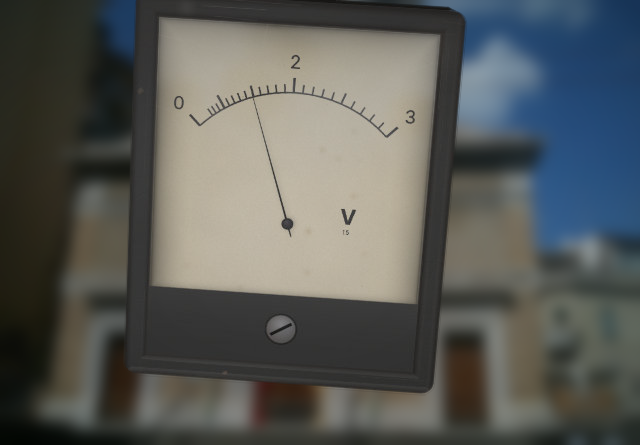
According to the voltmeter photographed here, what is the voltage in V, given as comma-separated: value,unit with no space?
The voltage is 1.5,V
